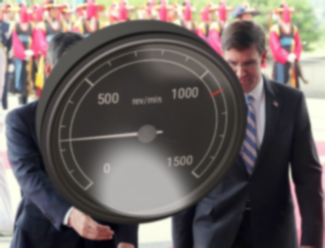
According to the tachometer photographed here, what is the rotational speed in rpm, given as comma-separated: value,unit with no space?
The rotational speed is 250,rpm
